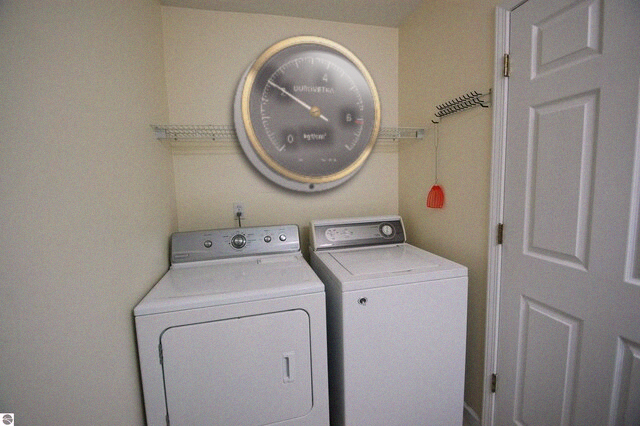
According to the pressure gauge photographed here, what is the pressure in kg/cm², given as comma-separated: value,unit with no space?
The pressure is 2,kg/cm²
